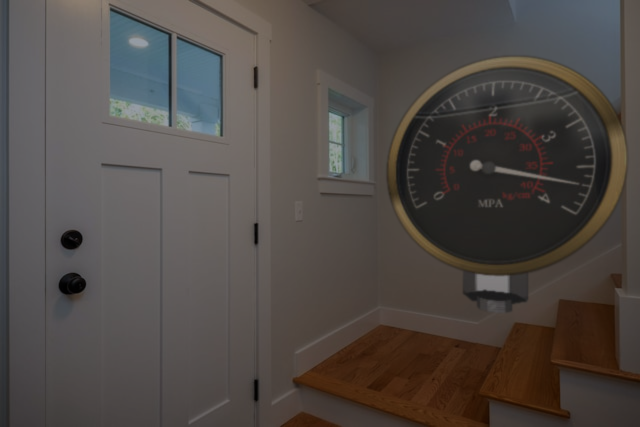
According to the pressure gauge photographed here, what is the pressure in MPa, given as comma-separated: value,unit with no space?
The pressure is 3.7,MPa
